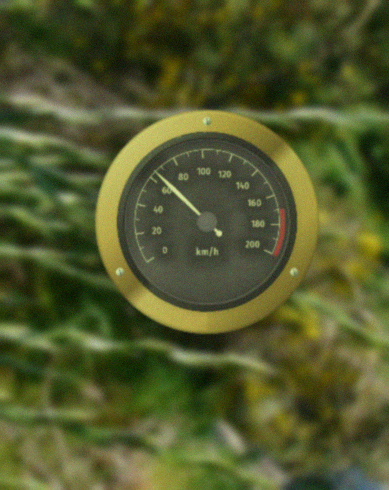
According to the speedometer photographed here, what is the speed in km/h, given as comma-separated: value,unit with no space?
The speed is 65,km/h
